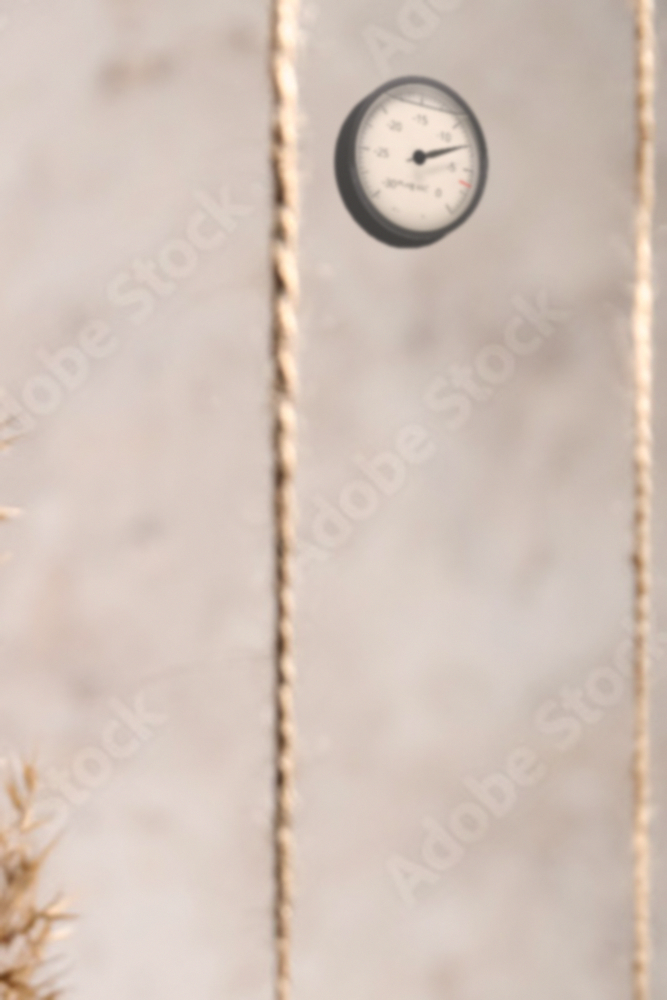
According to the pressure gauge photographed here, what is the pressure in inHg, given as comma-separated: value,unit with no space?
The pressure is -7.5,inHg
